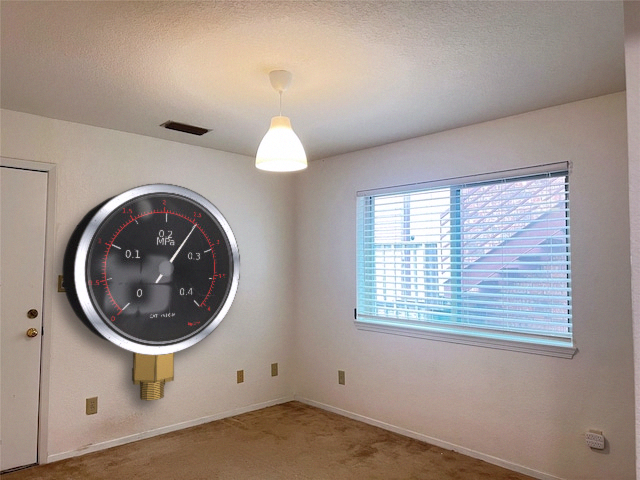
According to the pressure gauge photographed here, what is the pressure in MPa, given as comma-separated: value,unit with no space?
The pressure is 0.25,MPa
